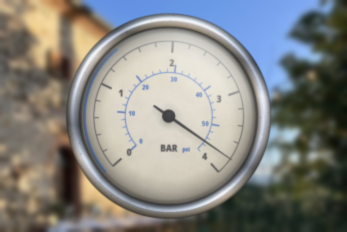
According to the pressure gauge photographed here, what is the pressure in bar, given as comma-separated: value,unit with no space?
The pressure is 3.8,bar
